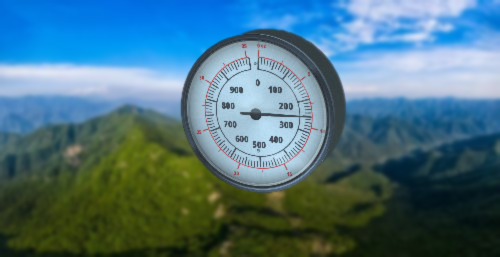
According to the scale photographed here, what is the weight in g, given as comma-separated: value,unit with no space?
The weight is 250,g
